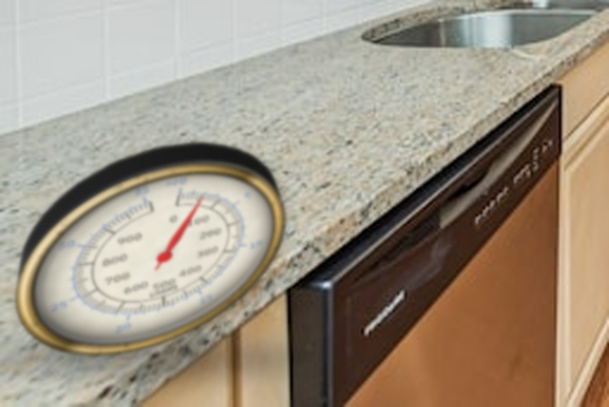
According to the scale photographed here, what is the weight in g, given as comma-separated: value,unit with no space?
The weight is 50,g
